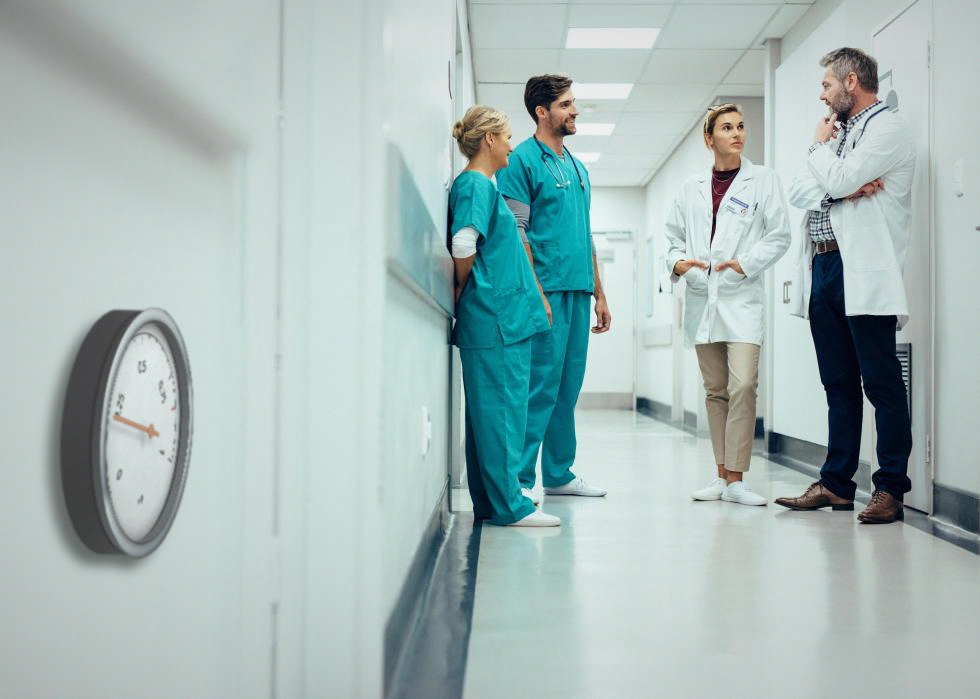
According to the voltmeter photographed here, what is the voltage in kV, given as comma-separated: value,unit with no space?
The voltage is 0.2,kV
